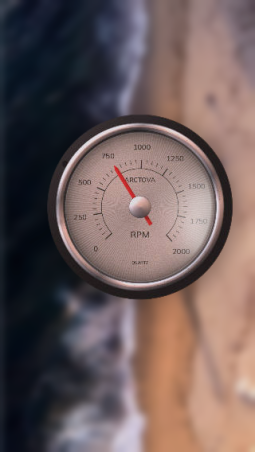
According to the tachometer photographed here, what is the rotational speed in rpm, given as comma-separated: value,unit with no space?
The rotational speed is 750,rpm
